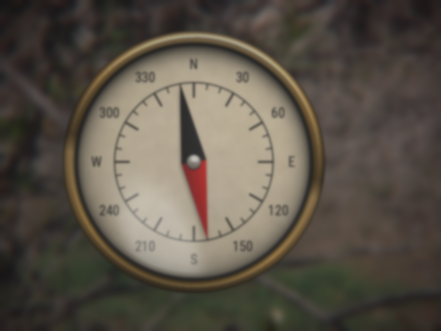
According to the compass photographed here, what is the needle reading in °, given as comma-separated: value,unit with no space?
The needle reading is 170,°
